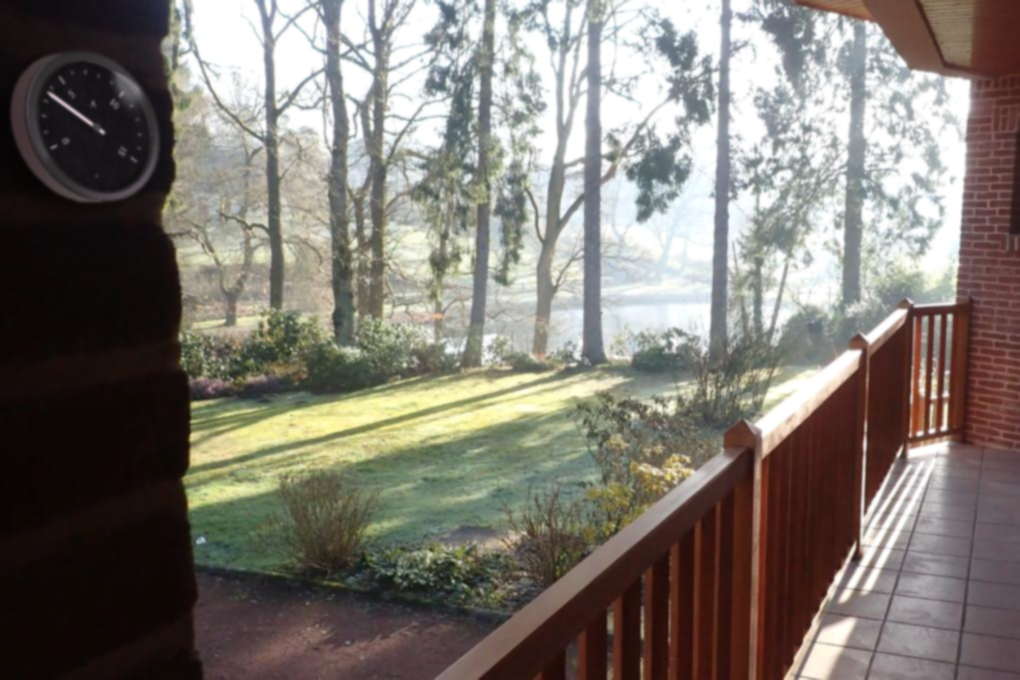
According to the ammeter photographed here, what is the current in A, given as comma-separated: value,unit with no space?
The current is 3.5,A
